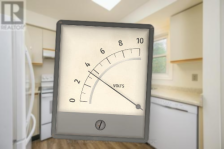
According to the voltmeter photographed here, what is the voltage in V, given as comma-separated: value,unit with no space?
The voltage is 3.5,V
